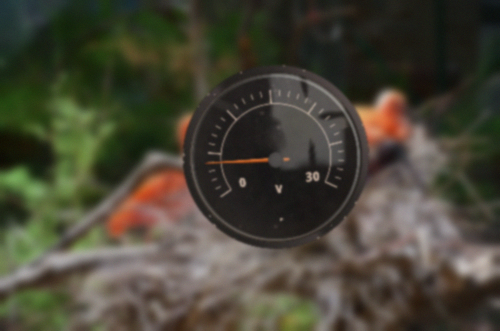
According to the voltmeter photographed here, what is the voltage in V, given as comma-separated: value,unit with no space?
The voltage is 4,V
